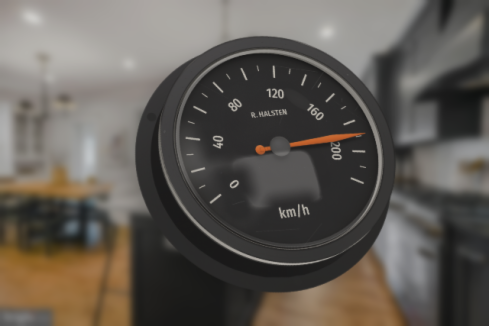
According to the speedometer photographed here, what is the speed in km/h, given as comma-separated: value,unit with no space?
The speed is 190,km/h
